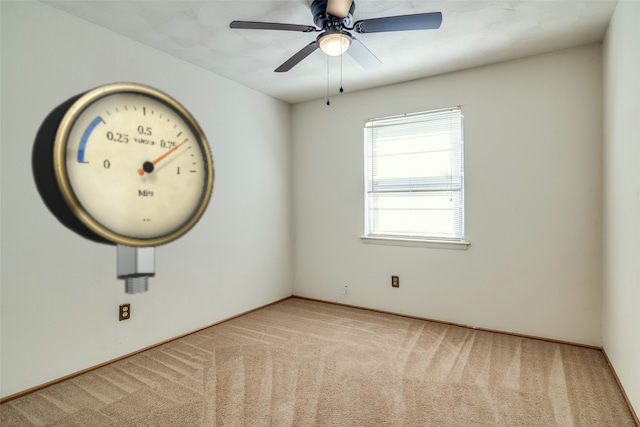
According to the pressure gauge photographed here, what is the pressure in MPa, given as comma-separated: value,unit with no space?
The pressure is 0.8,MPa
